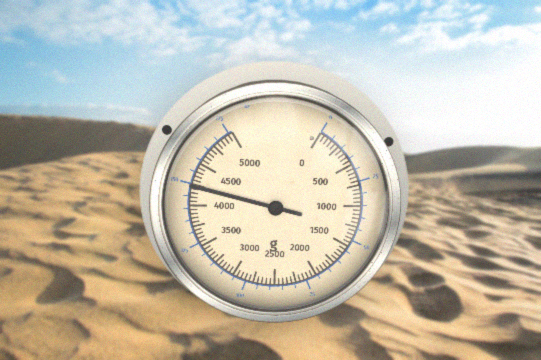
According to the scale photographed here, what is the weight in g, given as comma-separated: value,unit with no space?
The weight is 4250,g
